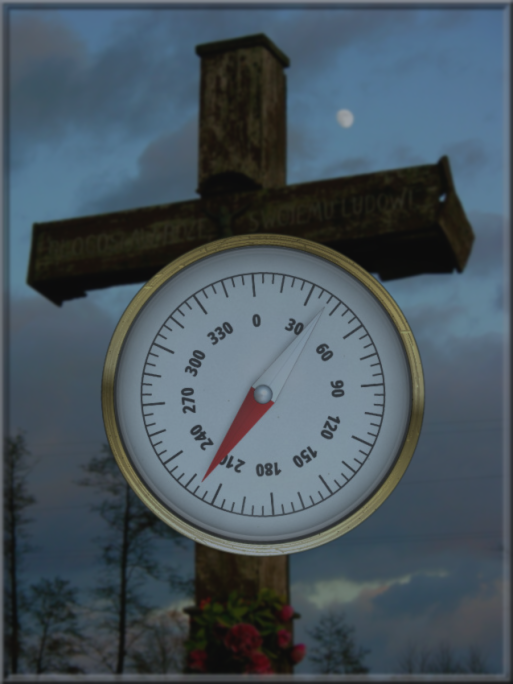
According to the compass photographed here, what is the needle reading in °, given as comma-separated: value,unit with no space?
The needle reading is 220,°
